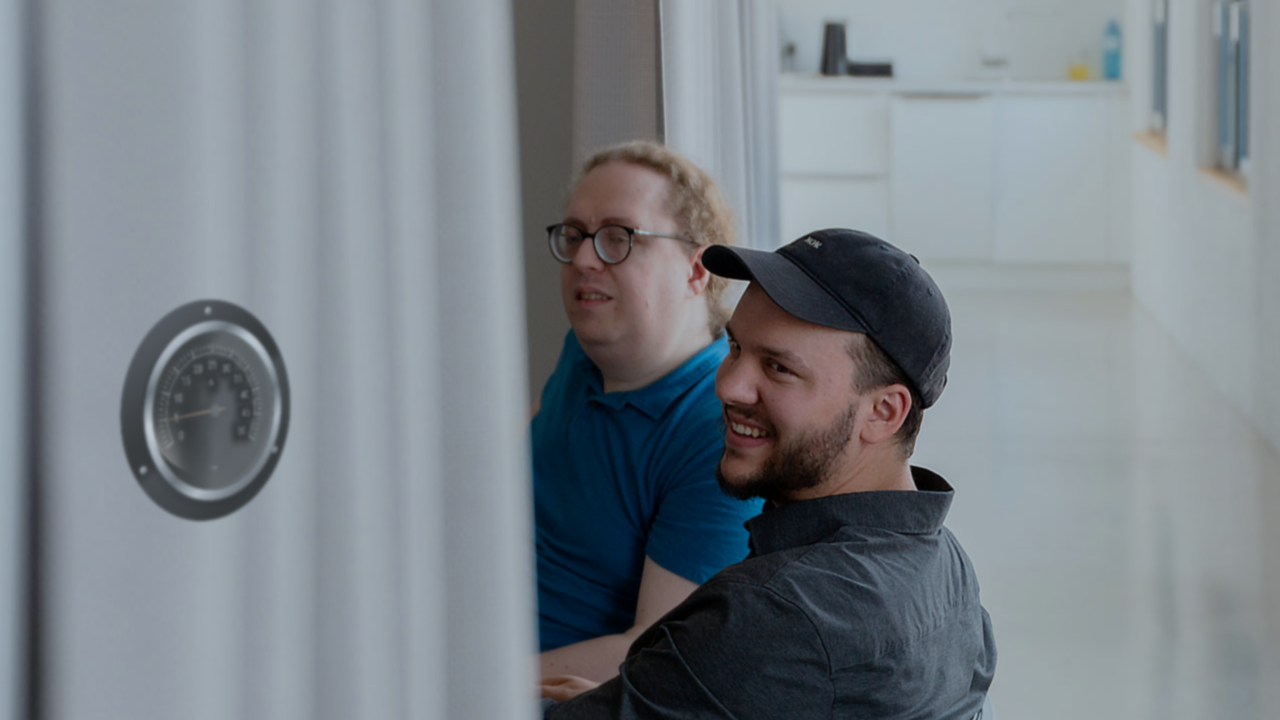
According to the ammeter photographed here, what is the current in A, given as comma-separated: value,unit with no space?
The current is 5,A
